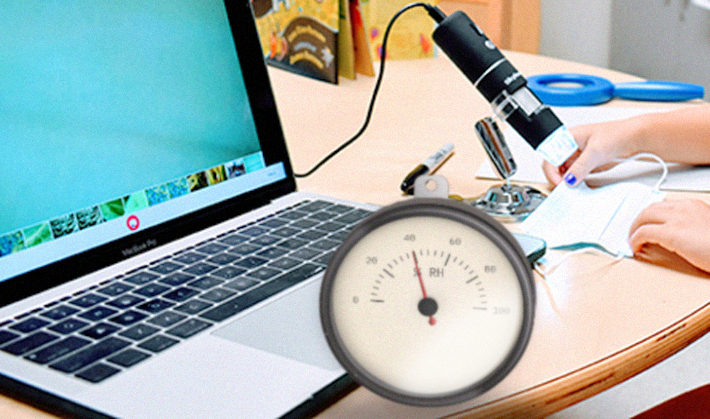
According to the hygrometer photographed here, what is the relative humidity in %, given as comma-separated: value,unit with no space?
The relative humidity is 40,%
